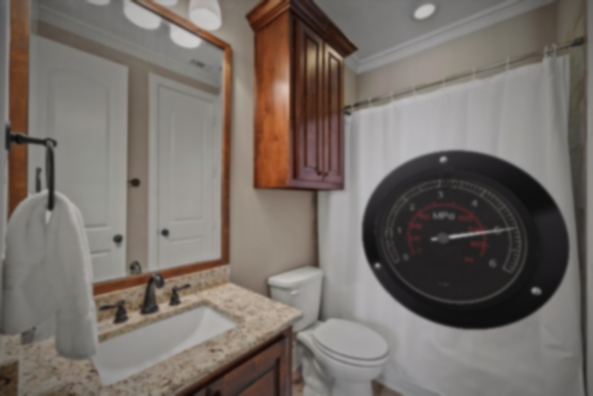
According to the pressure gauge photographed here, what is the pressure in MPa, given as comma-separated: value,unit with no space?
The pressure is 5,MPa
